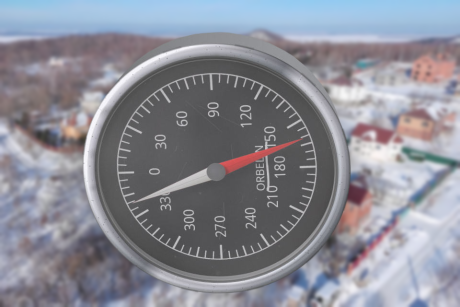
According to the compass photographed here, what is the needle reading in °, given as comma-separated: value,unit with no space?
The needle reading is 160,°
